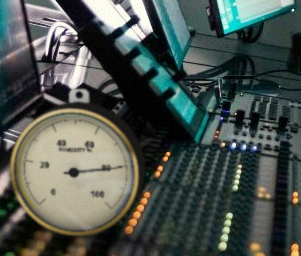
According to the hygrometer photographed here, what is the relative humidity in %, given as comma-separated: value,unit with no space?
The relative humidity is 80,%
